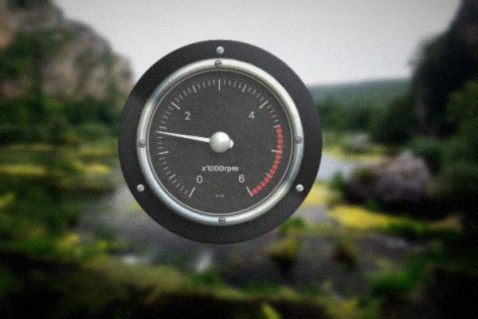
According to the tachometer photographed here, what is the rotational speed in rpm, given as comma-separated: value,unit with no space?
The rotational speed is 1400,rpm
